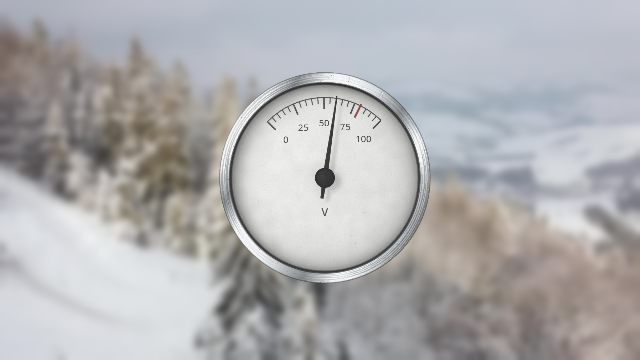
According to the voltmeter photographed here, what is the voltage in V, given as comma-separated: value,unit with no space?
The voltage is 60,V
